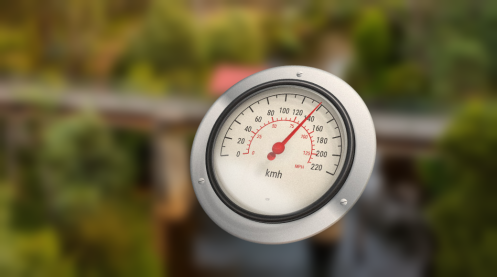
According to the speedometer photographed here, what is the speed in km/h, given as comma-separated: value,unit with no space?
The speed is 140,km/h
